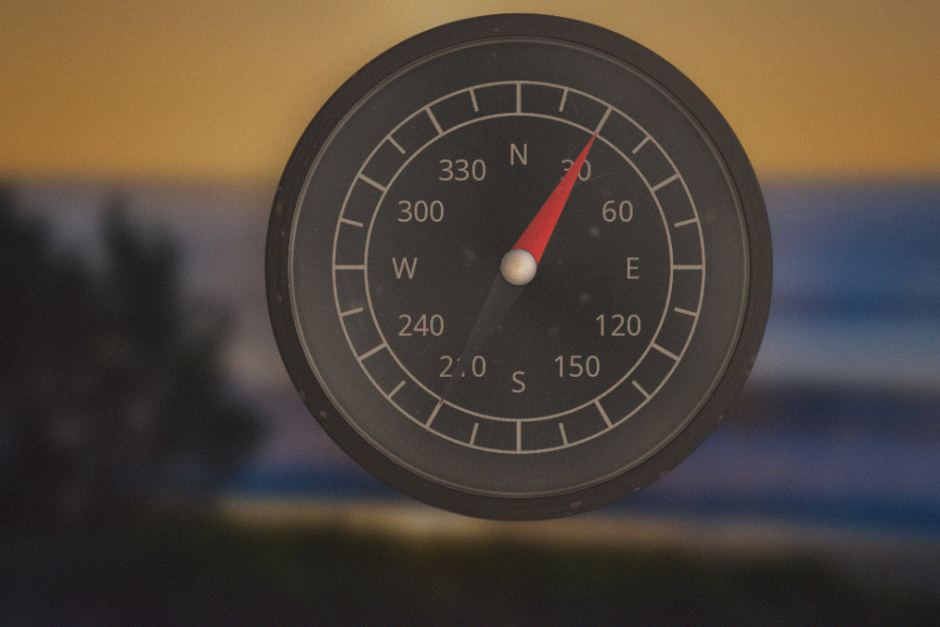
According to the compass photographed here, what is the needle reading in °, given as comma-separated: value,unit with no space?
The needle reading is 30,°
